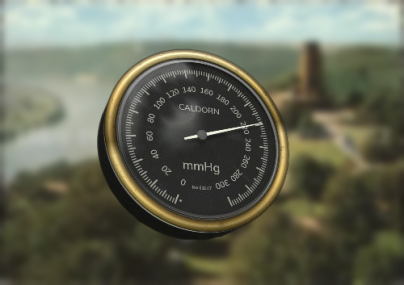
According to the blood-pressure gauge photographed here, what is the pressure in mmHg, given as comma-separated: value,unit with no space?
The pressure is 220,mmHg
